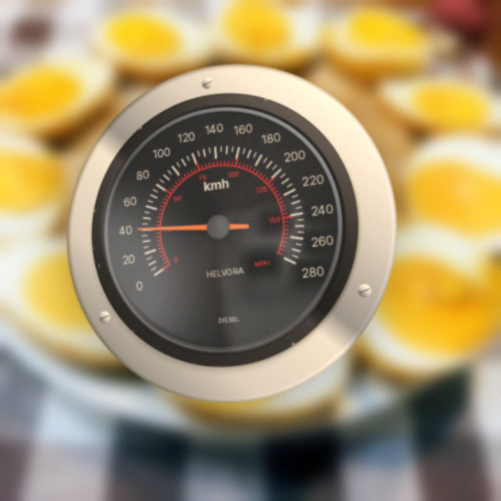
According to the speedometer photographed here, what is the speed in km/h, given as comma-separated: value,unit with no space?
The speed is 40,km/h
